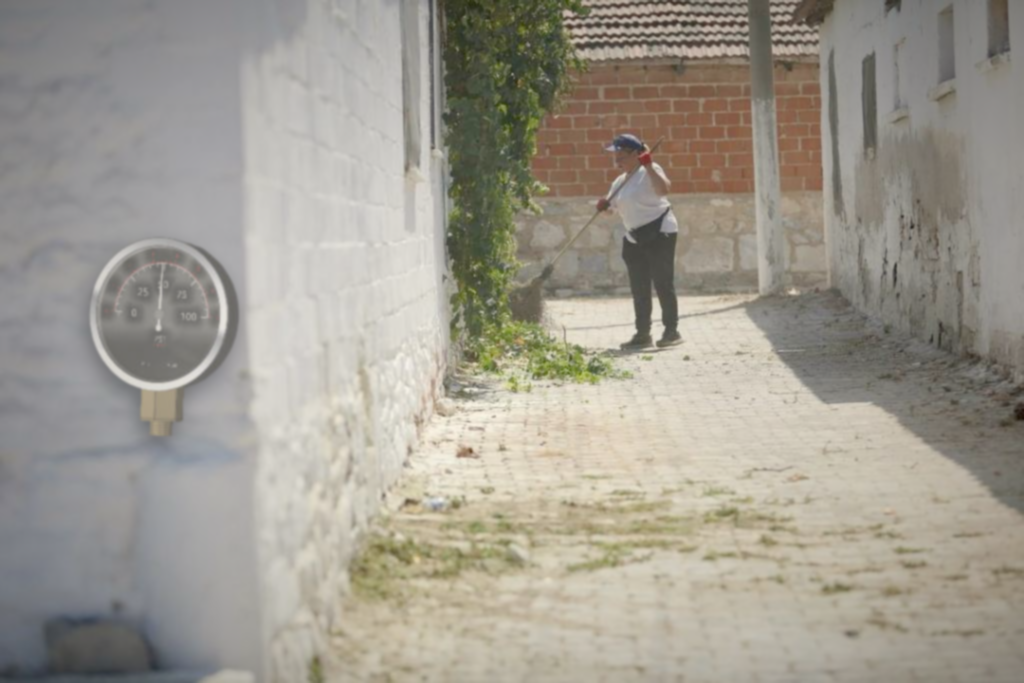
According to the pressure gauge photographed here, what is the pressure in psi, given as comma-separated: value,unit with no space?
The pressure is 50,psi
